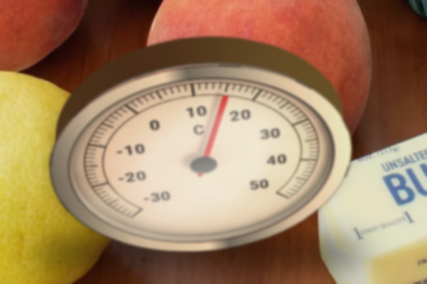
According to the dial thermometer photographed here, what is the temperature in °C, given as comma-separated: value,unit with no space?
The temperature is 15,°C
